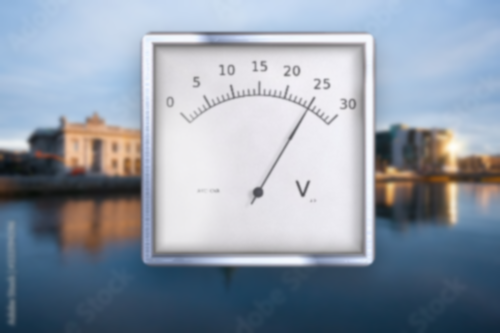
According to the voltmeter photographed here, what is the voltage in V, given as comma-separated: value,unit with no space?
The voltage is 25,V
